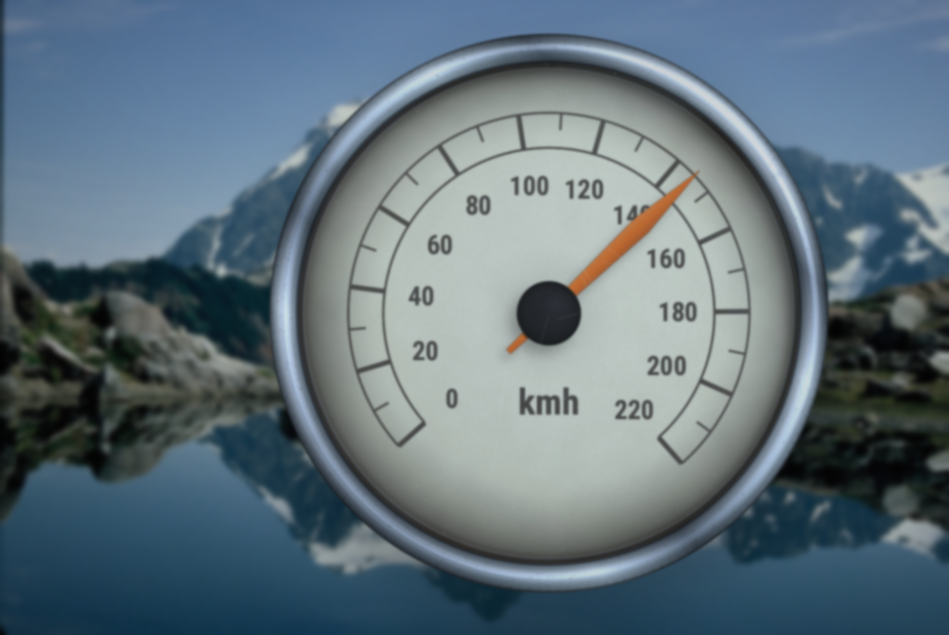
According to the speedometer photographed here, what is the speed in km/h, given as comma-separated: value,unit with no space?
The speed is 145,km/h
